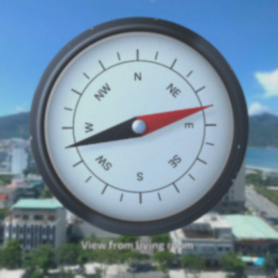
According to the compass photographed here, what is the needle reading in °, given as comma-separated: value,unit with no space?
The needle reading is 75,°
